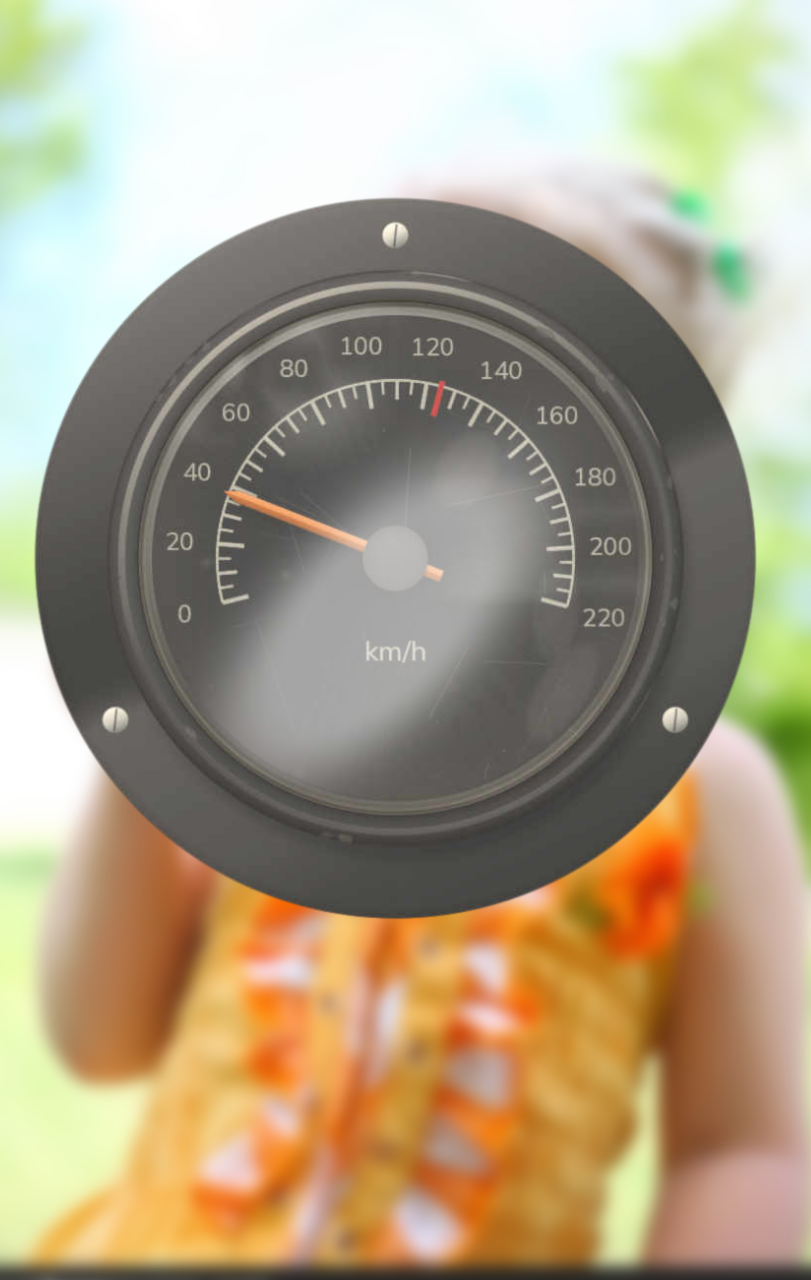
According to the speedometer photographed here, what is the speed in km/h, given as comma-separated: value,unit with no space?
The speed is 37.5,km/h
